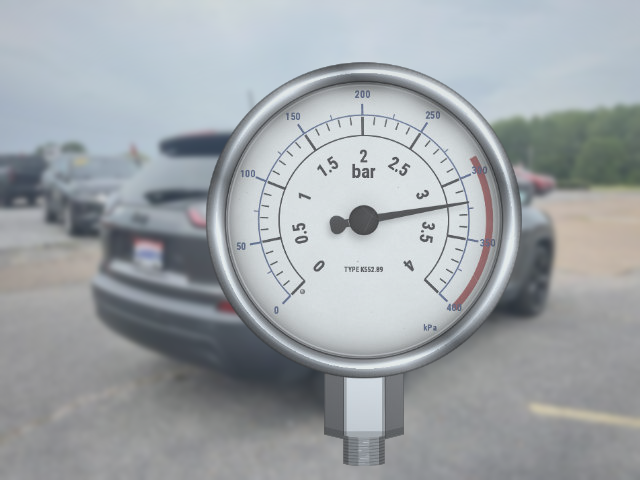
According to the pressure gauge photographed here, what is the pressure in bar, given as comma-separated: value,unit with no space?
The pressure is 3.2,bar
